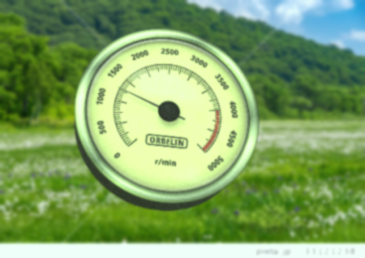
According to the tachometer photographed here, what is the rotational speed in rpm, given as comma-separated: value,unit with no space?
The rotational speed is 1250,rpm
